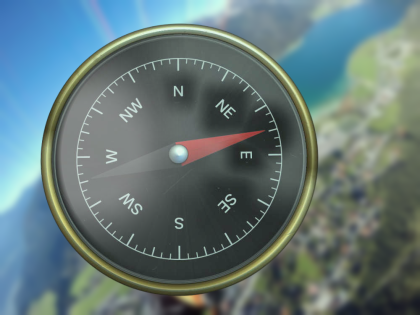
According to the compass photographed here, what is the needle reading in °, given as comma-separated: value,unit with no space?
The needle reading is 75,°
